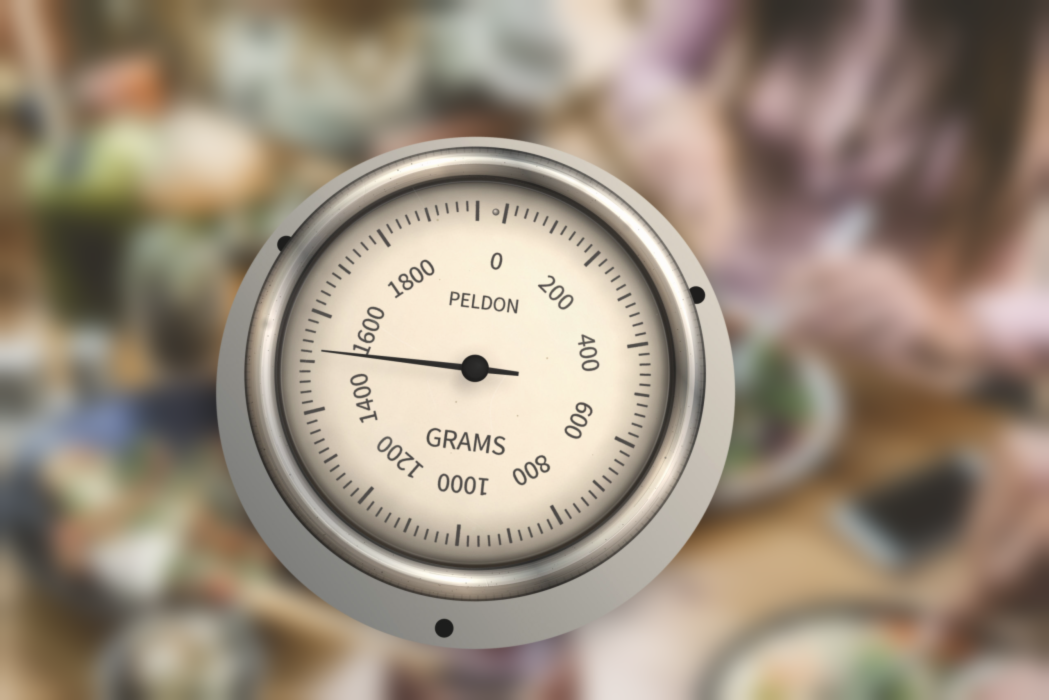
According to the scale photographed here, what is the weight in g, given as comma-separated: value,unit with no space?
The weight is 1520,g
